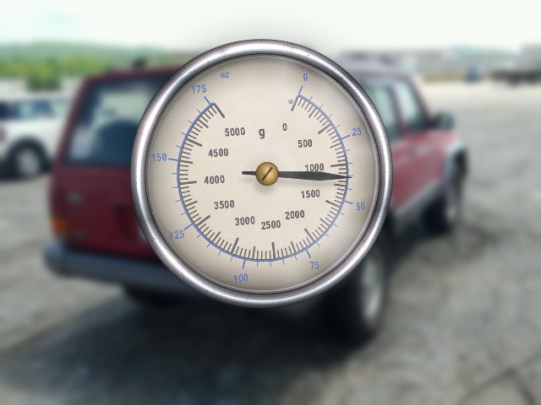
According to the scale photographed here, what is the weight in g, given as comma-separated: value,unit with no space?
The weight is 1150,g
